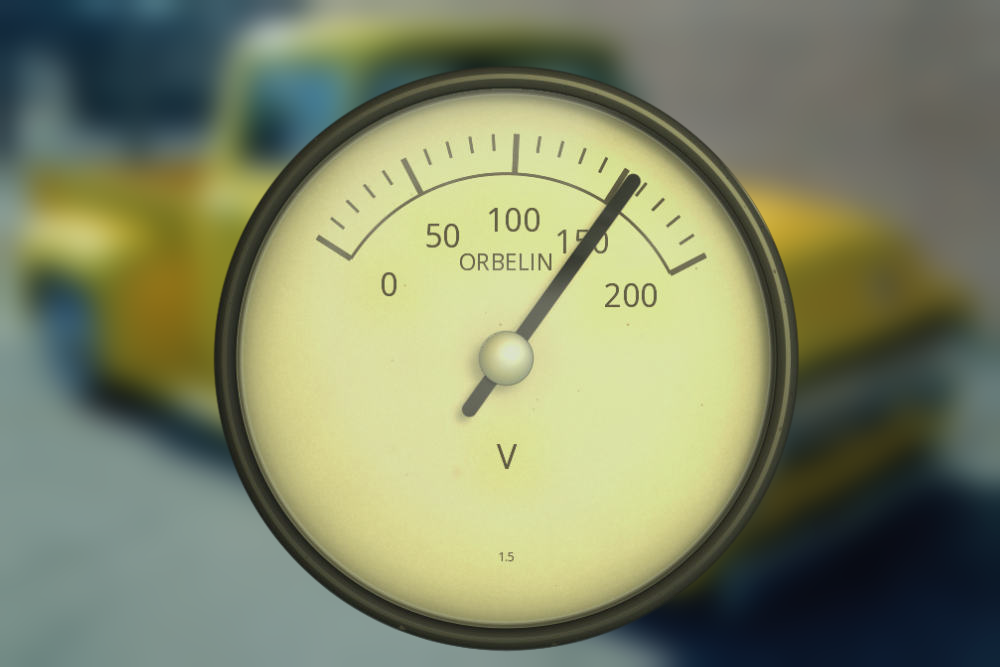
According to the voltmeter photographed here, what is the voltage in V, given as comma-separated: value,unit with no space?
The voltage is 155,V
